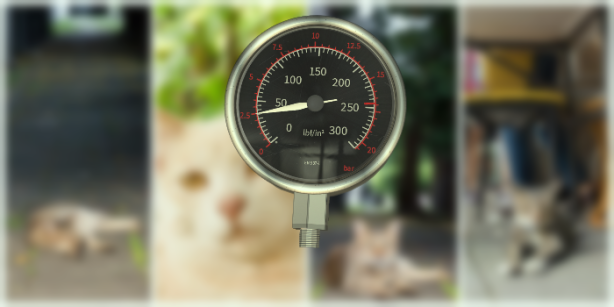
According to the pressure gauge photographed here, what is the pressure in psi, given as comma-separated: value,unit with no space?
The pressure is 35,psi
